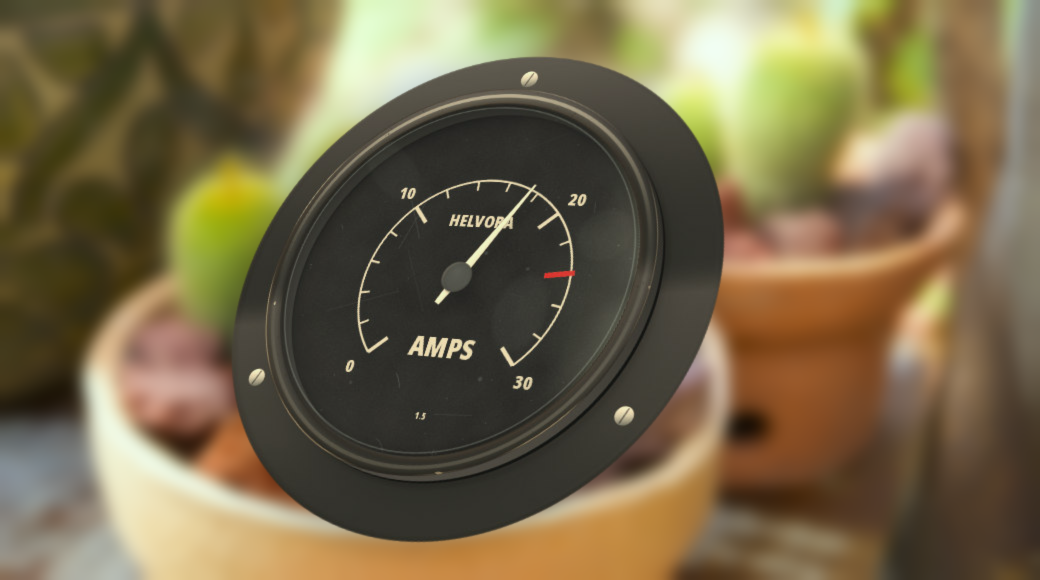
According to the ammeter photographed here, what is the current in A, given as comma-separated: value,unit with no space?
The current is 18,A
